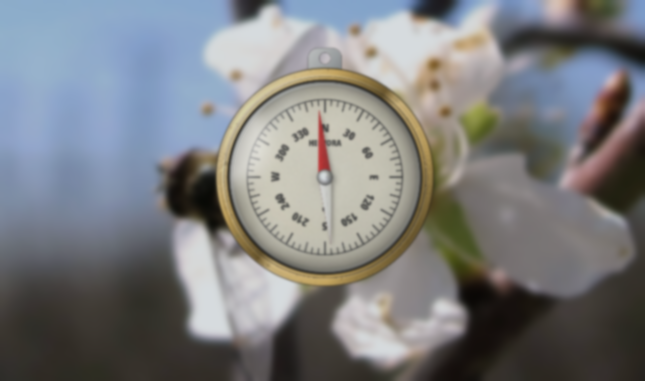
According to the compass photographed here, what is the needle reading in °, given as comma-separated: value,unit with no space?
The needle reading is 355,°
